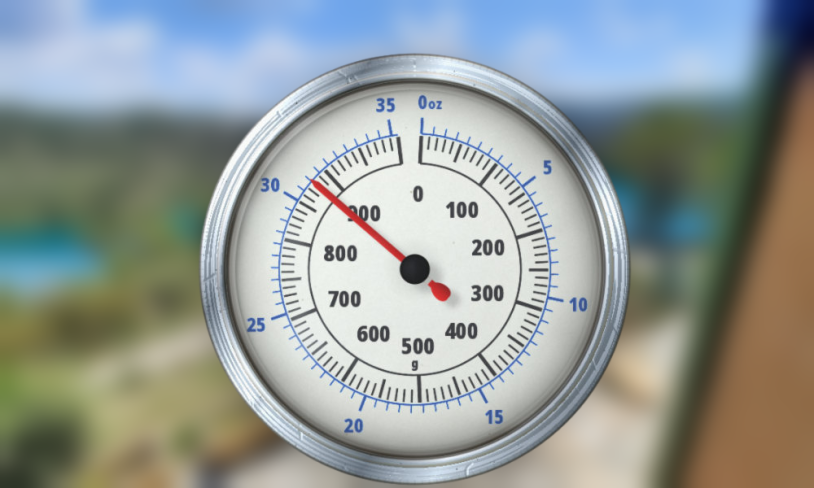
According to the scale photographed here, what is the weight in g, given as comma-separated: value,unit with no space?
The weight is 880,g
